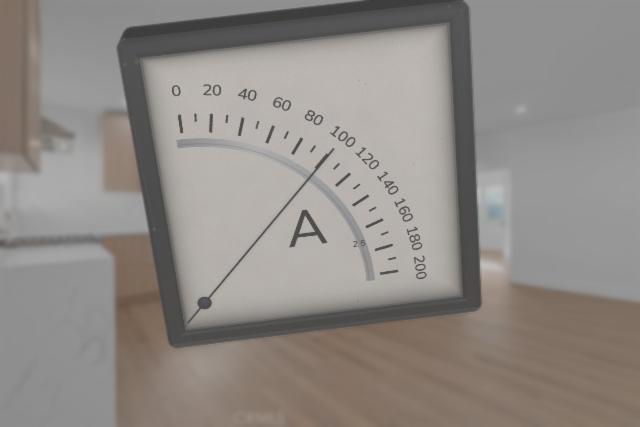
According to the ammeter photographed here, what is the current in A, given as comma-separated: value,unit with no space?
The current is 100,A
